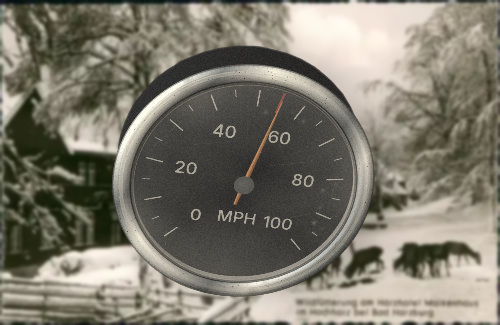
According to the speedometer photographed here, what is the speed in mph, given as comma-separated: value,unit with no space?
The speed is 55,mph
